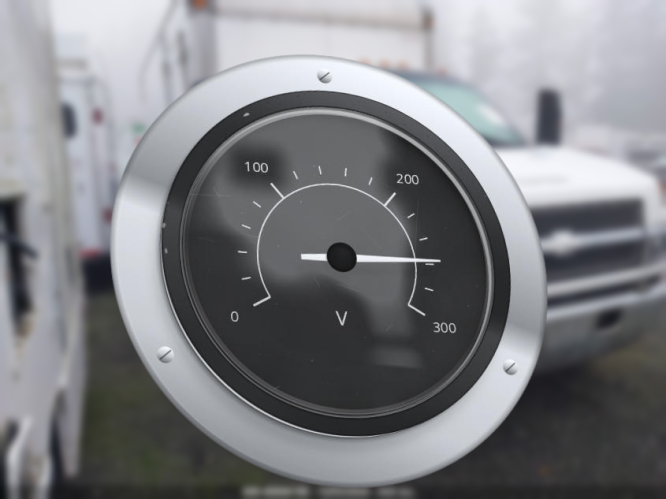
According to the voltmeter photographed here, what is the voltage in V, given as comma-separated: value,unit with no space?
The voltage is 260,V
